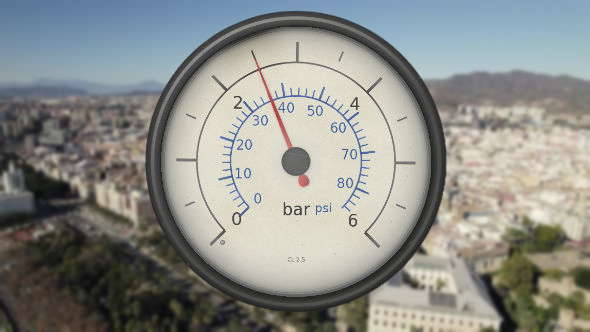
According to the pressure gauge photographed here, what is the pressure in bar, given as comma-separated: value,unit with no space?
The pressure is 2.5,bar
